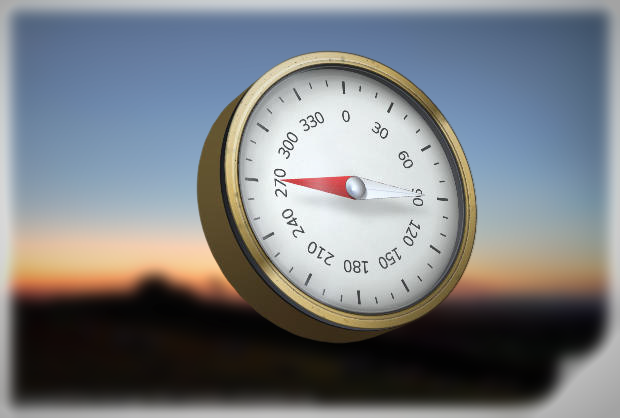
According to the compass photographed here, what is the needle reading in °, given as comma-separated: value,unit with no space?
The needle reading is 270,°
